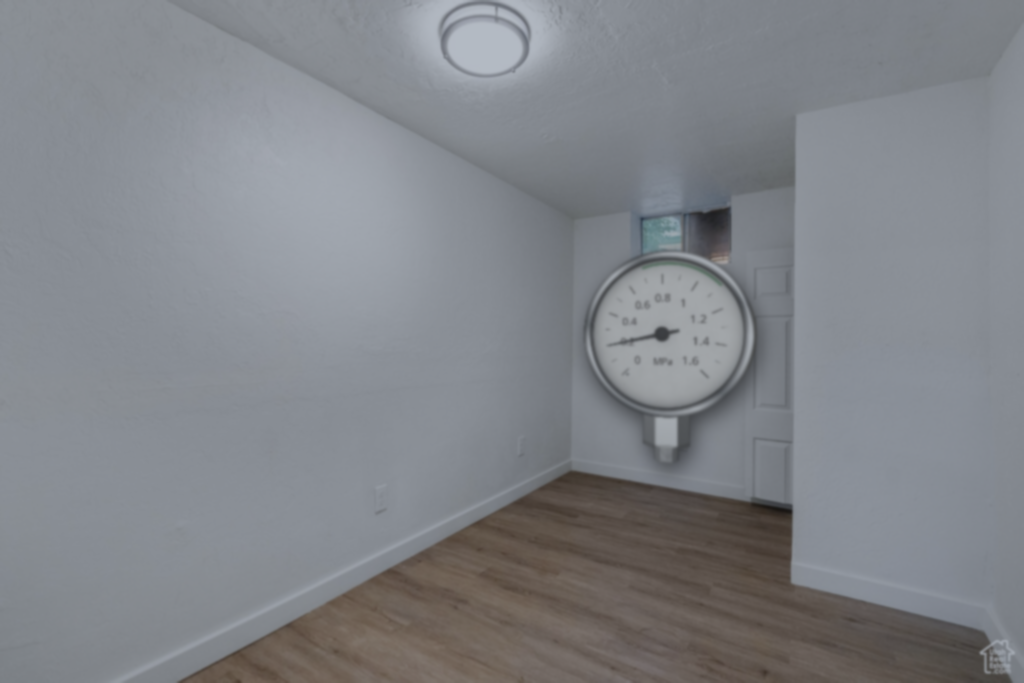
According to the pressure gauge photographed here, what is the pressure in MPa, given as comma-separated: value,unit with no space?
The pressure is 0.2,MPa
